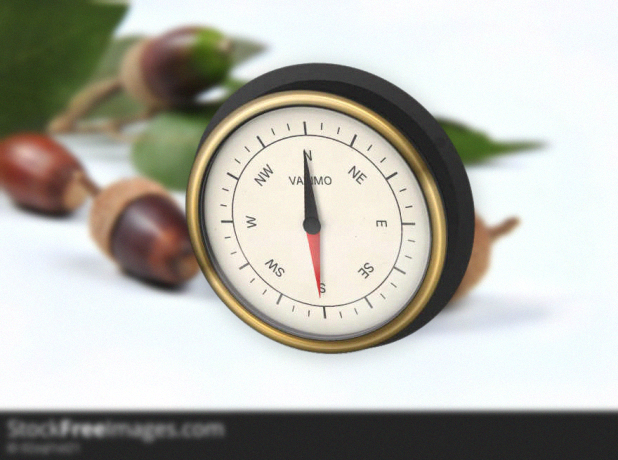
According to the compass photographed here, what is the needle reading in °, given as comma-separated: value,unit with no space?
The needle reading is 180,°
